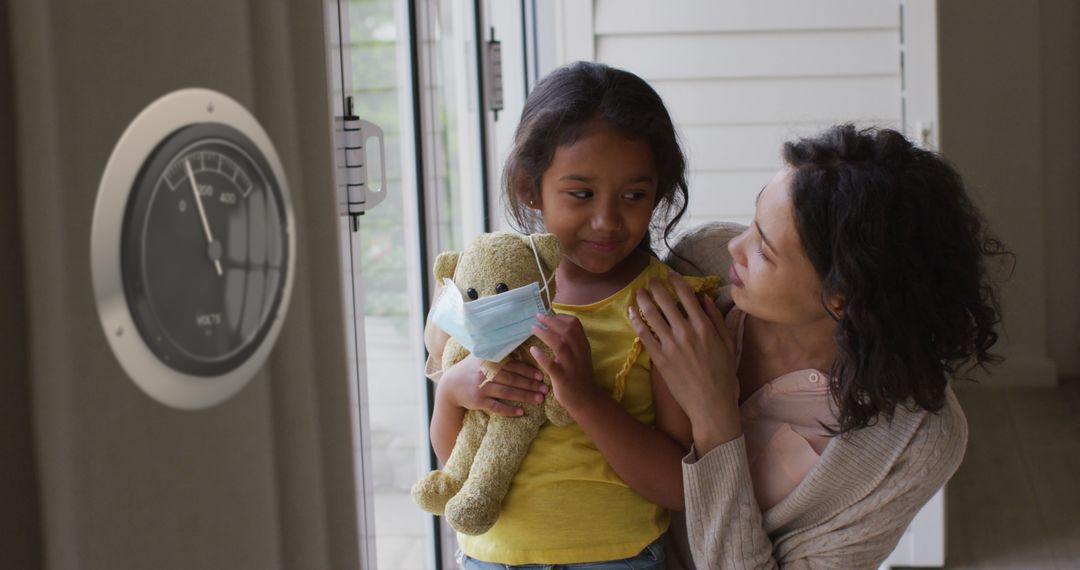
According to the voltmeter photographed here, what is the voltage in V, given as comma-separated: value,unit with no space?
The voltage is 100,V
